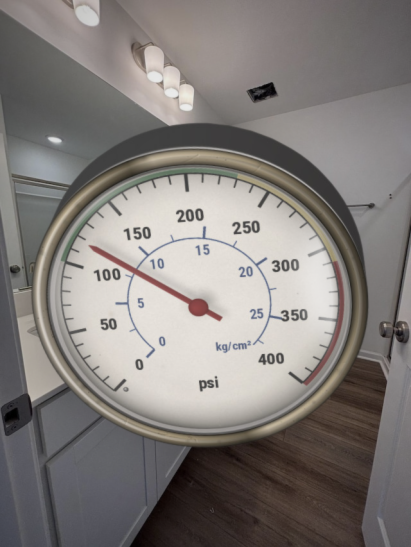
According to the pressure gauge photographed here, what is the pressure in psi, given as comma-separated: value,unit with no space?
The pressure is 120,psi
